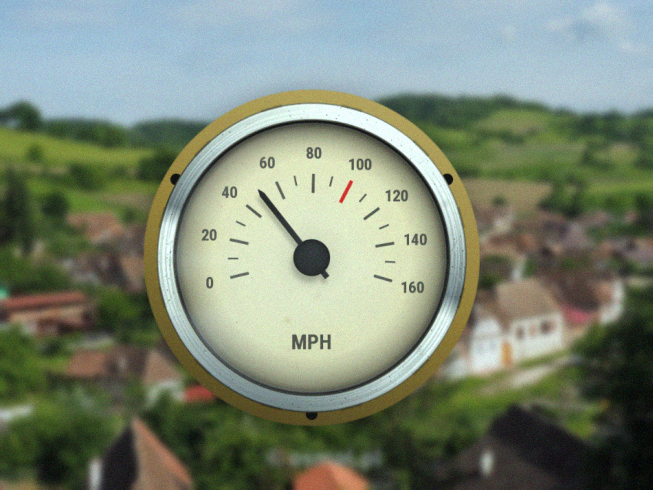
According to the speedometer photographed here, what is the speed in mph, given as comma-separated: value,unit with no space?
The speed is 50,mph
